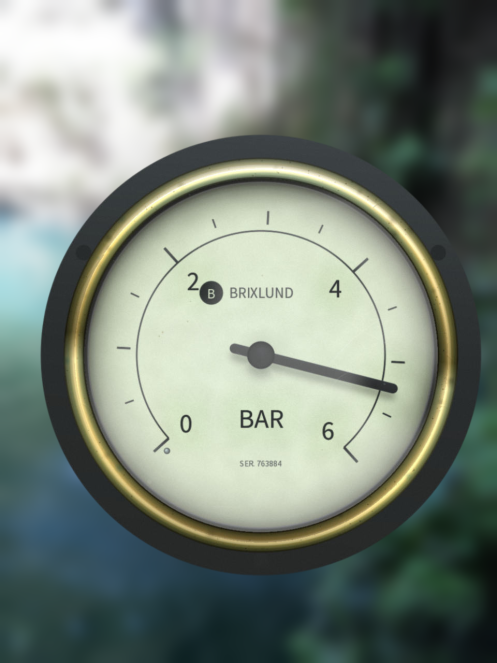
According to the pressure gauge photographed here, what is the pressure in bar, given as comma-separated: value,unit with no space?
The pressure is 5.25,bar
